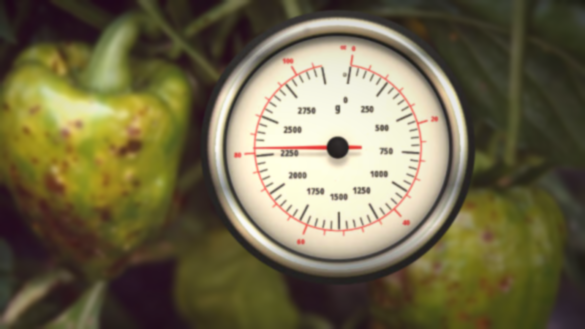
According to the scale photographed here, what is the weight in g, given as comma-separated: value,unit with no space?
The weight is 2300,g
